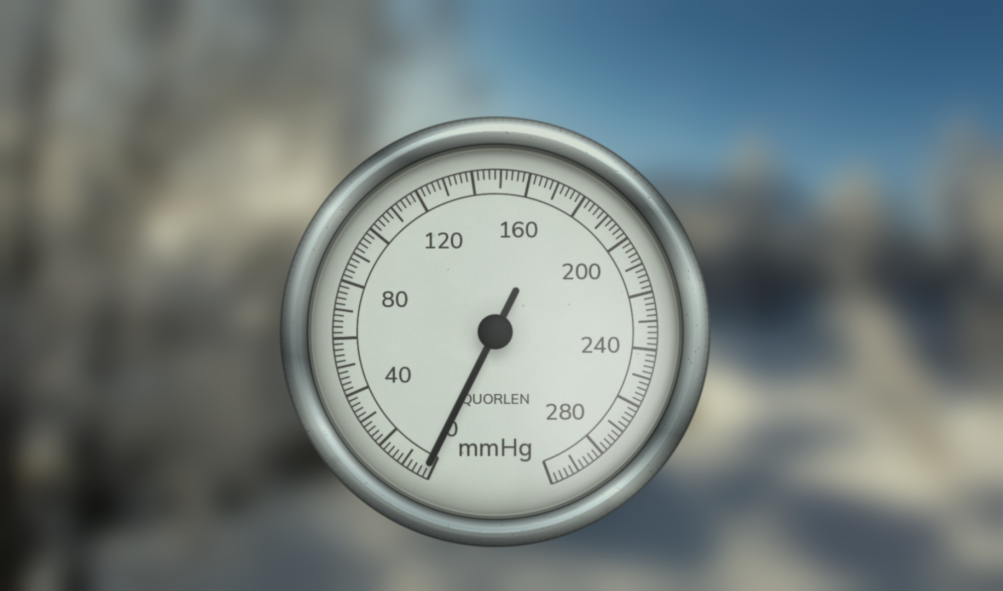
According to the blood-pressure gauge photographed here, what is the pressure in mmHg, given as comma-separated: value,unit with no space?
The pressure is 2,mmHg
